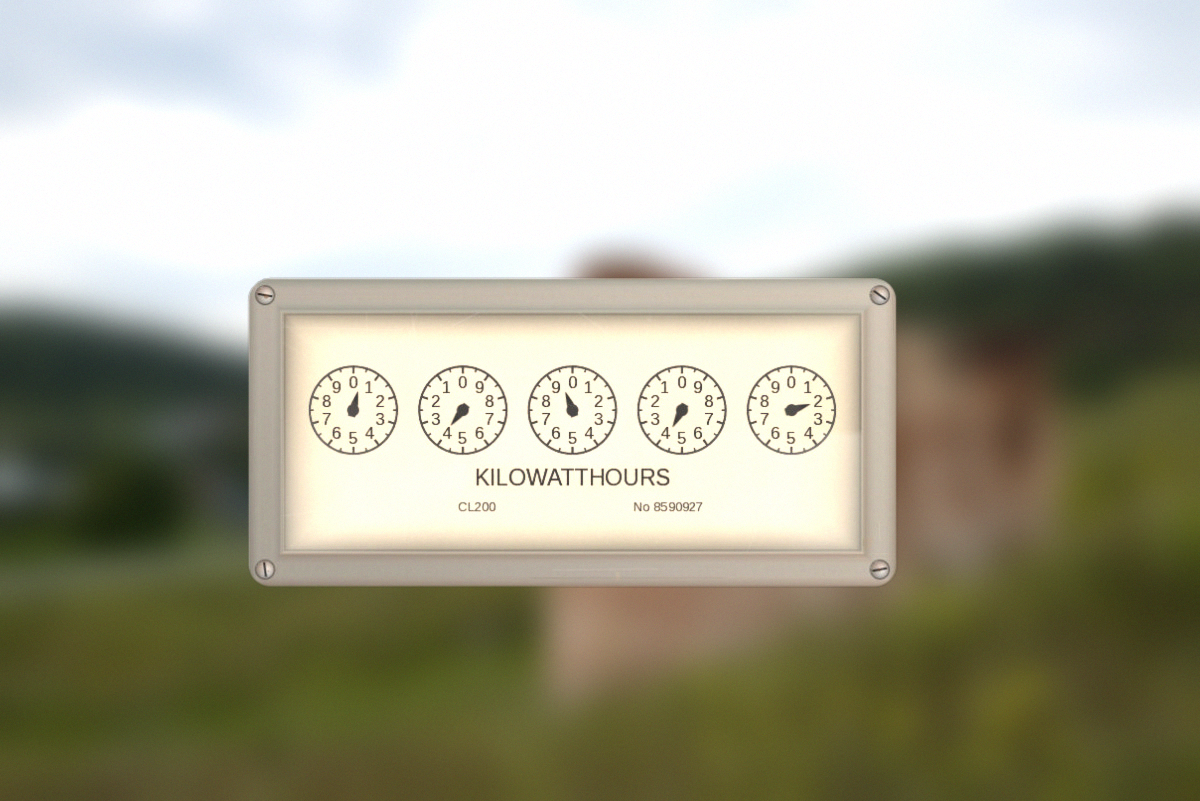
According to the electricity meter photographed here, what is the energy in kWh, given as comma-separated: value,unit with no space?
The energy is 3942,kWh
